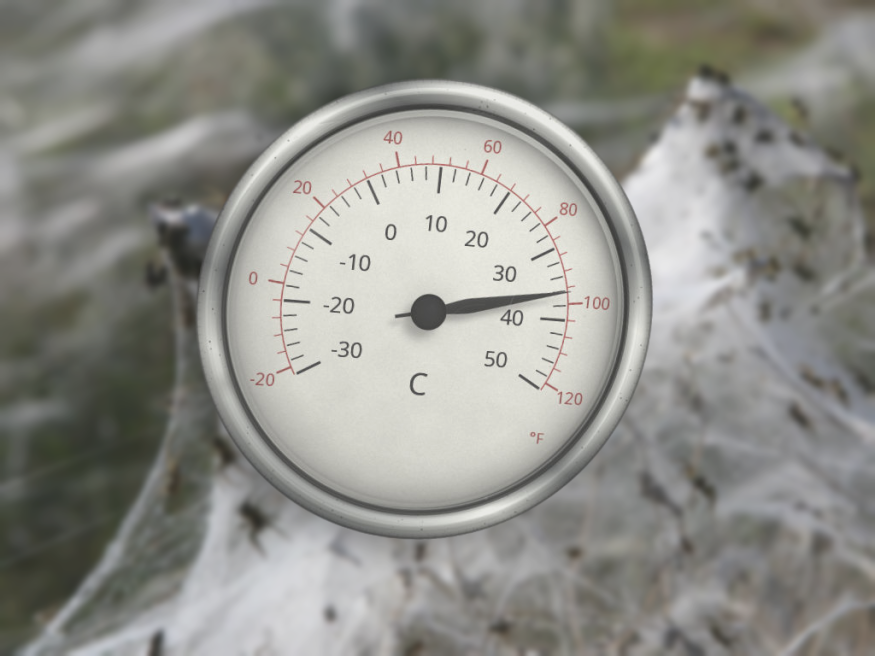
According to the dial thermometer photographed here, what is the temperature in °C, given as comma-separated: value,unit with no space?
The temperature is 36,°C
